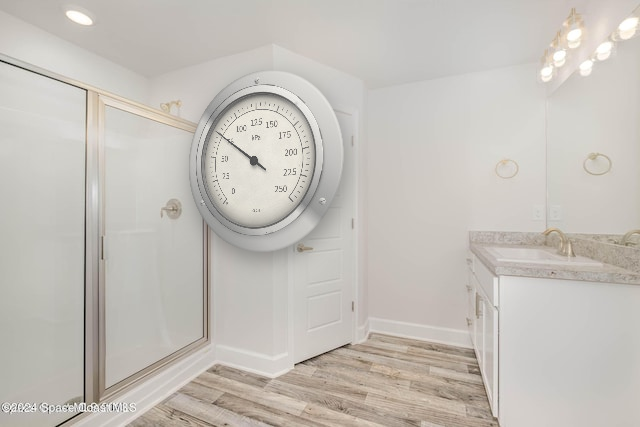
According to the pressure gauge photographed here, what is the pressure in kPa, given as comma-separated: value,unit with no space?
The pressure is 75,kPa
